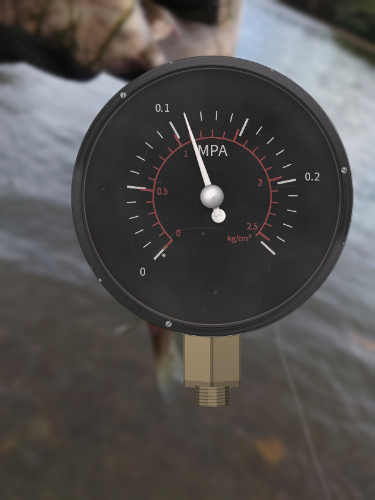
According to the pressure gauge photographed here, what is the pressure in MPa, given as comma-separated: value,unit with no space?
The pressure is 0.11,MPa
